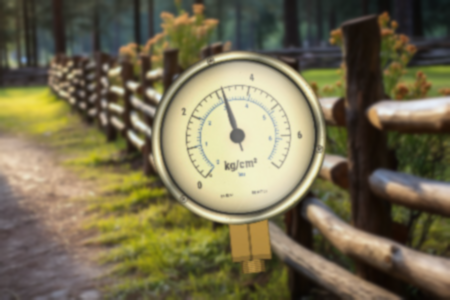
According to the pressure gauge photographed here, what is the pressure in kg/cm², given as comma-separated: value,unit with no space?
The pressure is 3.2,kg/cm²
